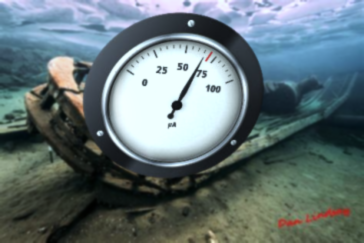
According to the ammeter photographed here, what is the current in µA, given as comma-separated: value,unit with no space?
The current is 65,µA
